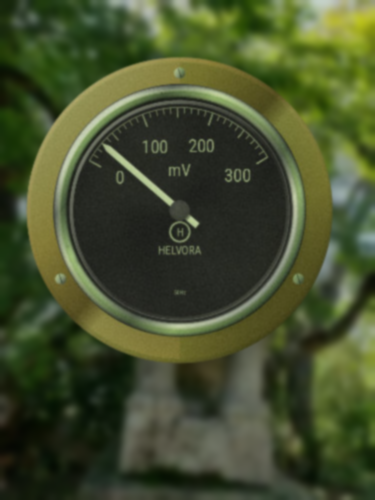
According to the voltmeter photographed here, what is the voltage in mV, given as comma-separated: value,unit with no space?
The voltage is 30,mV
